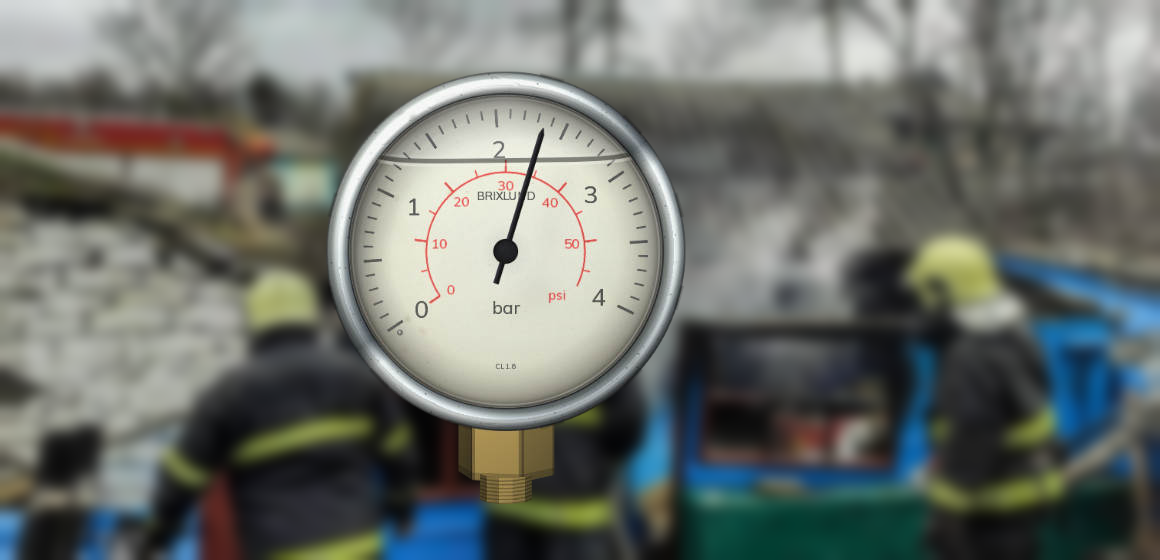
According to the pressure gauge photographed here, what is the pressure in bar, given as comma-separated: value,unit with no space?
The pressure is 2.35,bar
